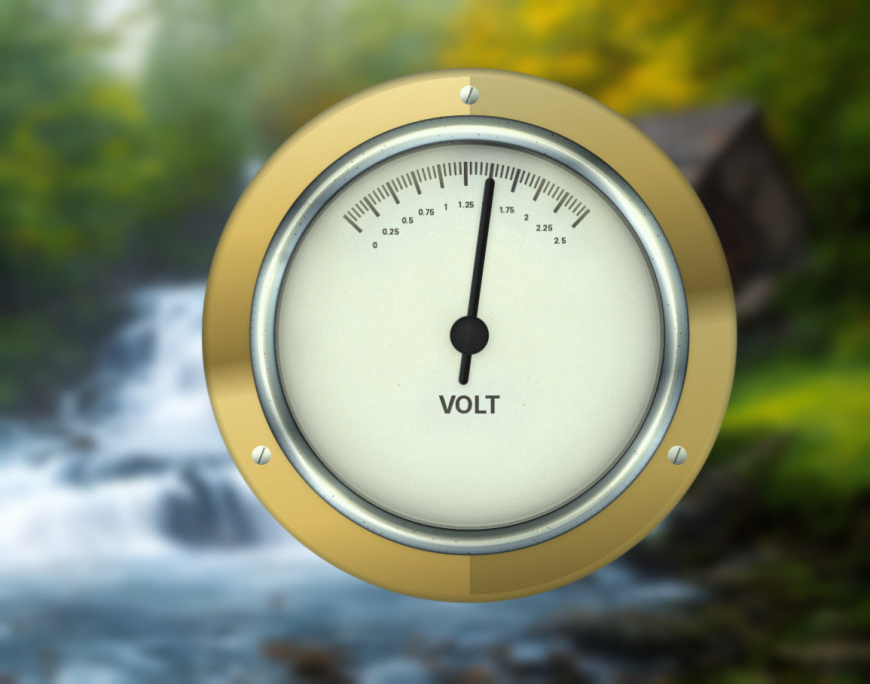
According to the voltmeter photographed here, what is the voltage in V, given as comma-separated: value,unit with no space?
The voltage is 1.5,V
